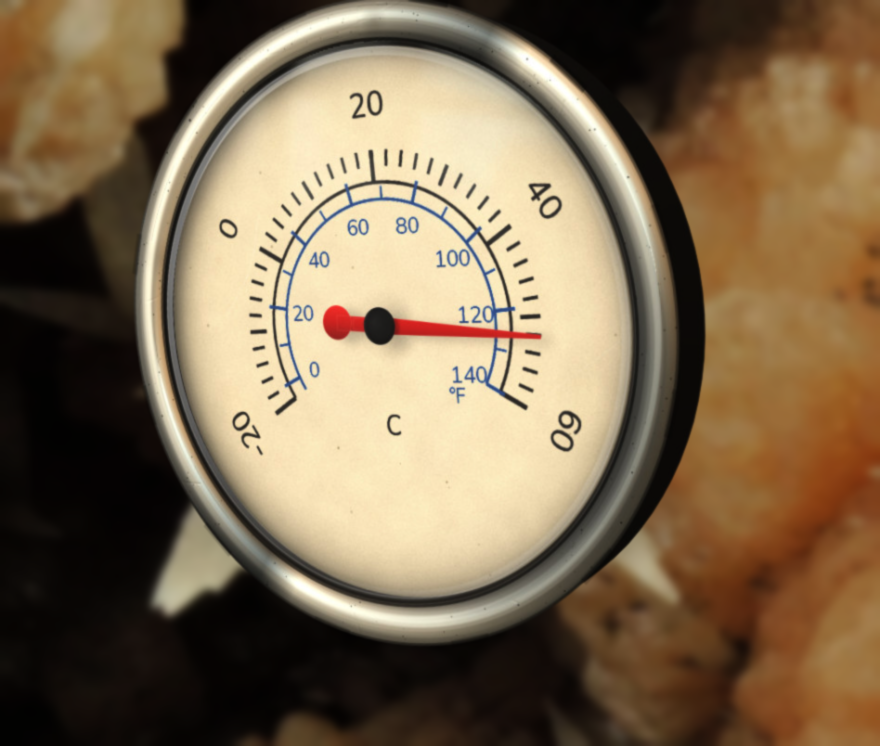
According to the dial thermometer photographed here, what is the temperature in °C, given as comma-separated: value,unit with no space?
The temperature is 52,°C
